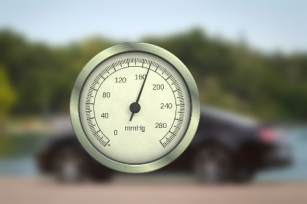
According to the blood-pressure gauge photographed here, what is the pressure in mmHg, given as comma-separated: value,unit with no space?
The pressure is 170,mmHg
